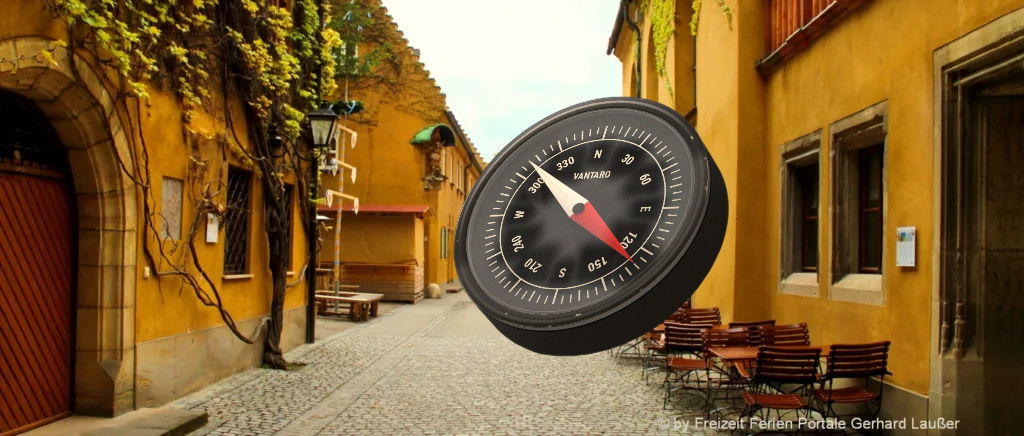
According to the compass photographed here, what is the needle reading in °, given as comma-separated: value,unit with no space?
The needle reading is 130,°
